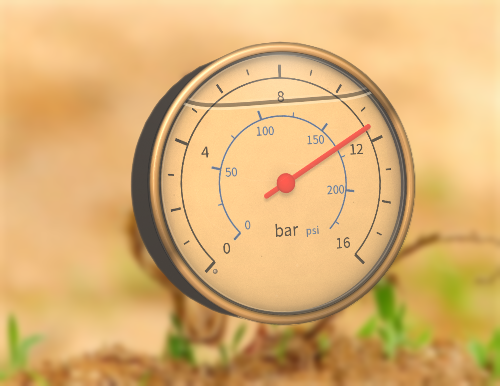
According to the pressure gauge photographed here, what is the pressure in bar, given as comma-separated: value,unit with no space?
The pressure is 11.5,bar
